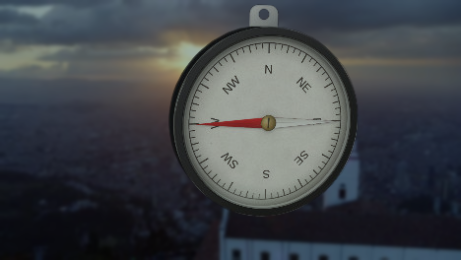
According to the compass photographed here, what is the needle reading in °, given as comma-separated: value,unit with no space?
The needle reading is 270,°
